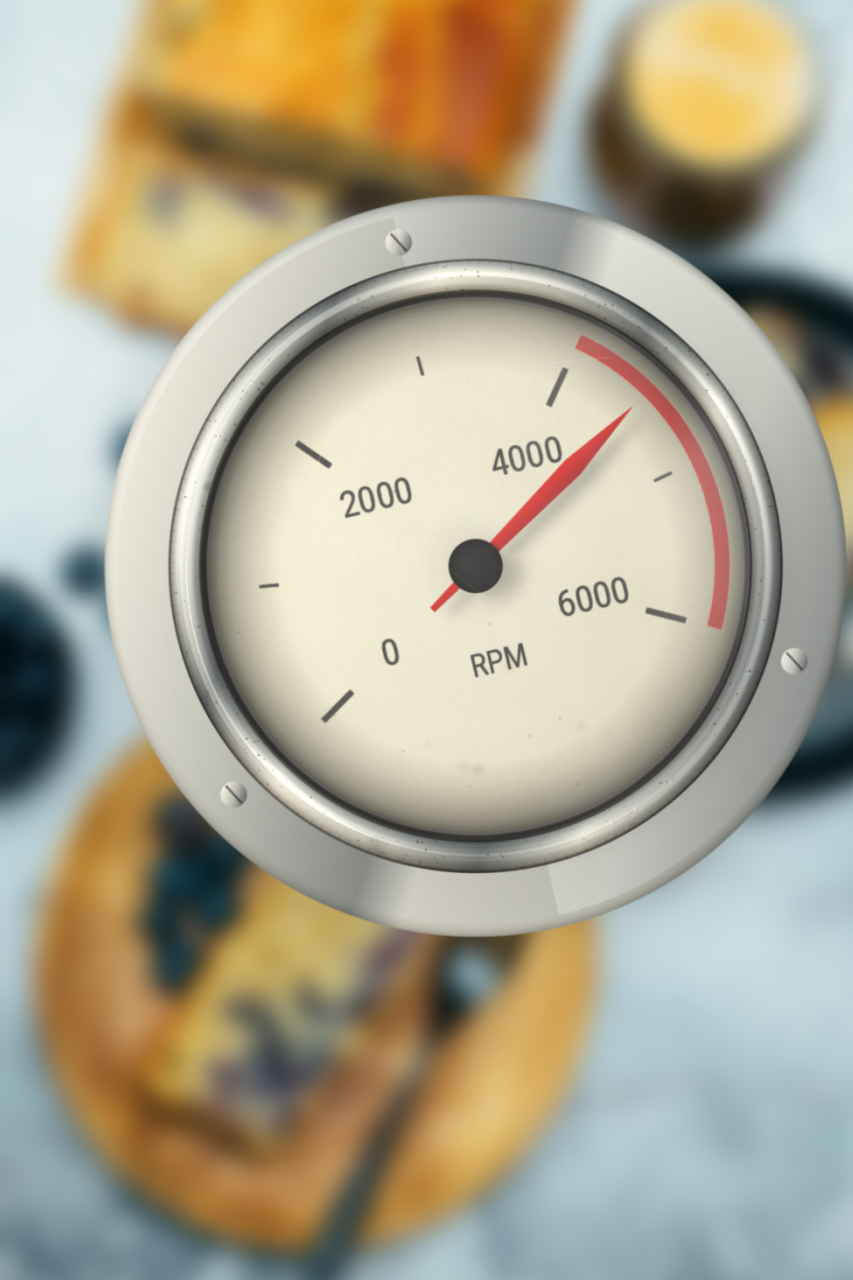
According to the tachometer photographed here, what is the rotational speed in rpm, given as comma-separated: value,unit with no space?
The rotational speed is 4500,rpm
